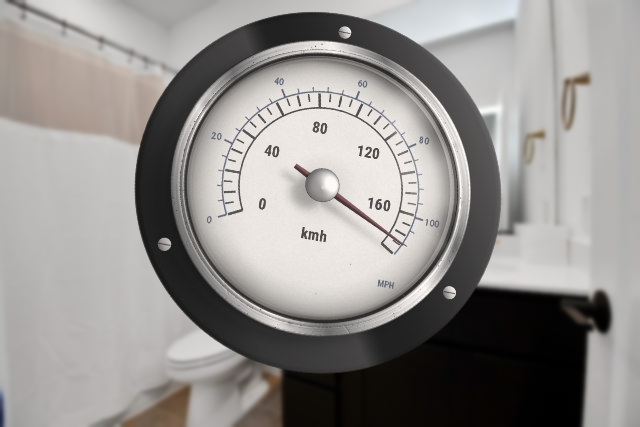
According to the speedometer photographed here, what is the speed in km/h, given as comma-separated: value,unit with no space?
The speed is 175,km/h
